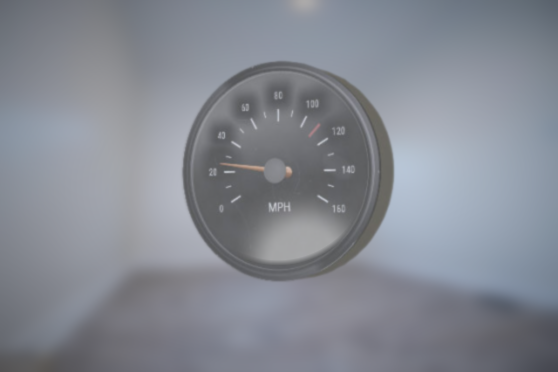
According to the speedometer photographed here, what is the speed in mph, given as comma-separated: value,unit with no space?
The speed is 25,mph
